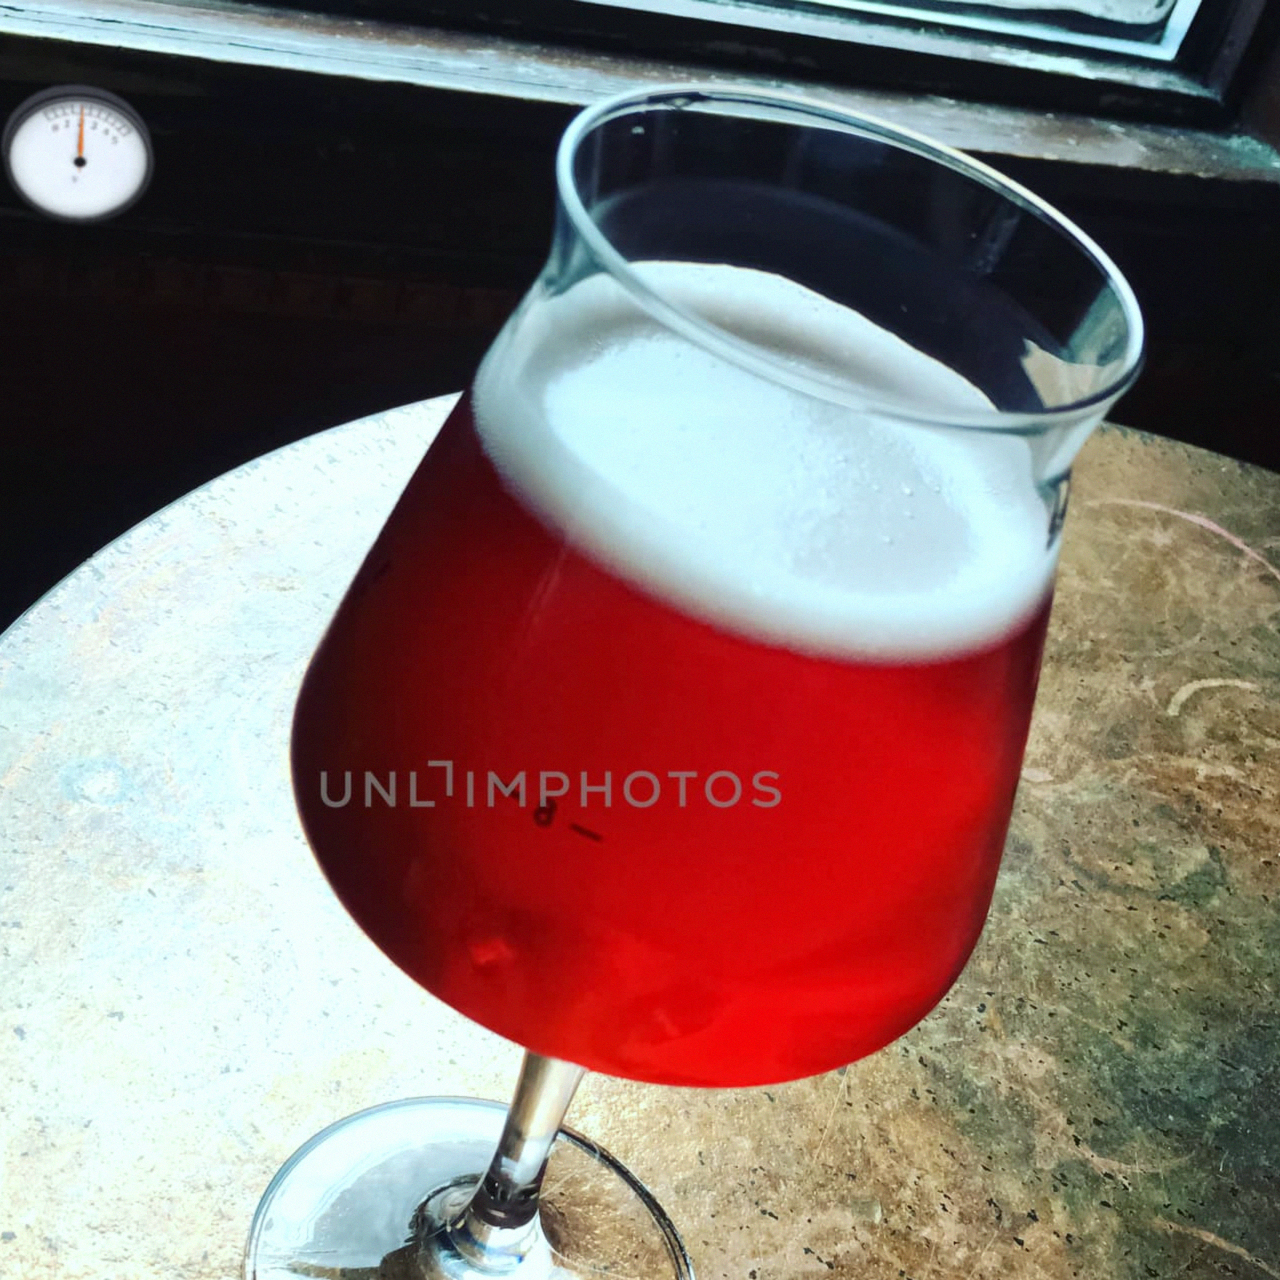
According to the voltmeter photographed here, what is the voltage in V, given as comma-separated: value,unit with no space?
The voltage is 2,V
